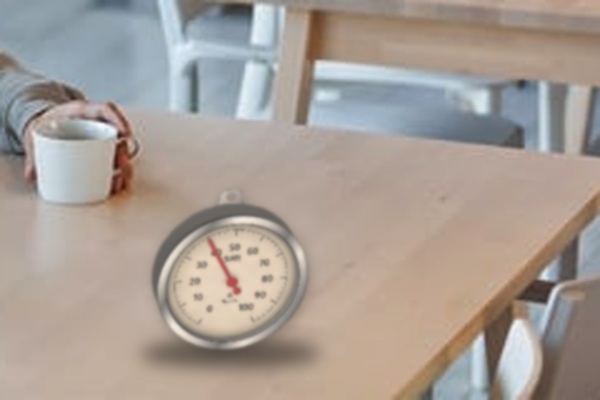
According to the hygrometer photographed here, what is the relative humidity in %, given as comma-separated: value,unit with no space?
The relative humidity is 40,%
